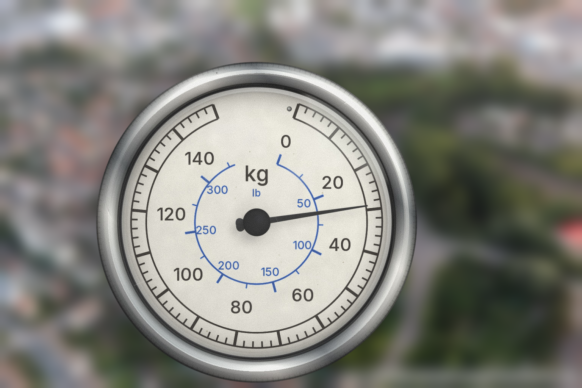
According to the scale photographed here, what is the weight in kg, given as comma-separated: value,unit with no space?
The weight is 29,kg
